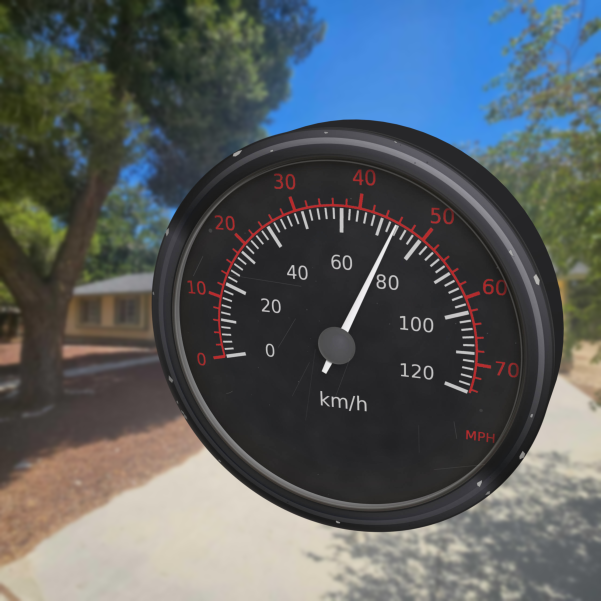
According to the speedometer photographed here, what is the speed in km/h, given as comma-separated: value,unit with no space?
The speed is 74,km/h
